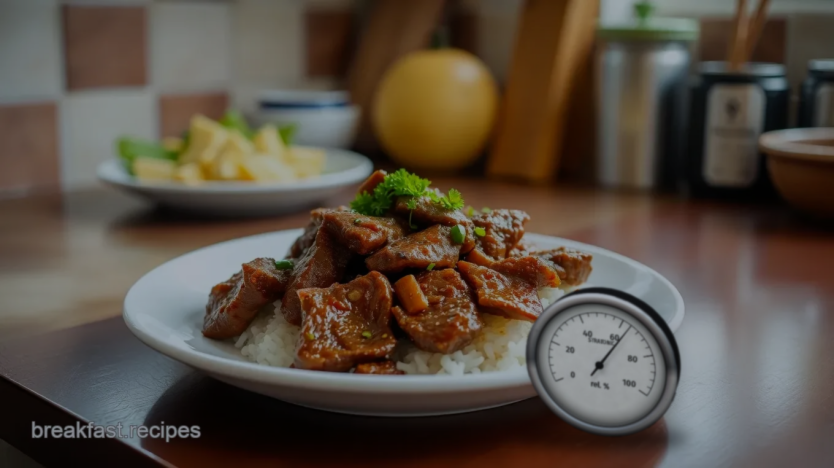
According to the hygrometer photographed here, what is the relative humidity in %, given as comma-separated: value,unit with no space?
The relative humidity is 64,%
